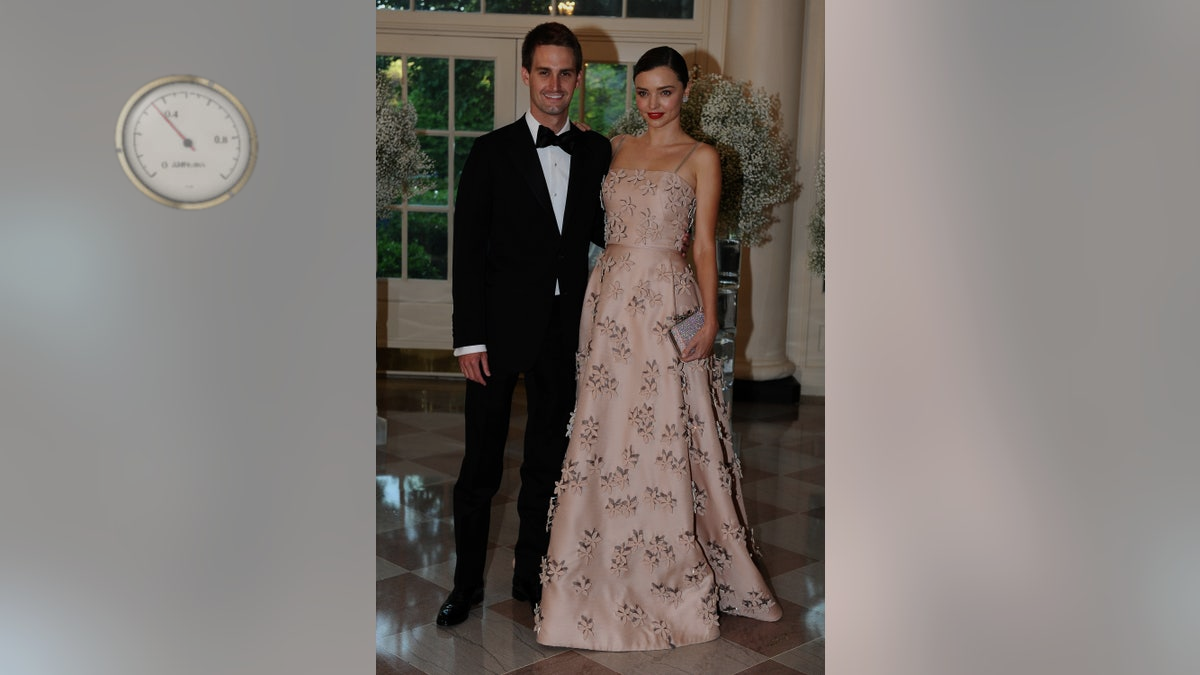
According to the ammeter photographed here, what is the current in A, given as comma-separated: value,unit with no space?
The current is 0.35,A
